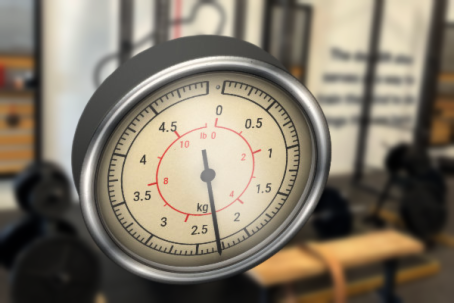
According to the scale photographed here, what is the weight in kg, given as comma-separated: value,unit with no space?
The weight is 2.3,kg
